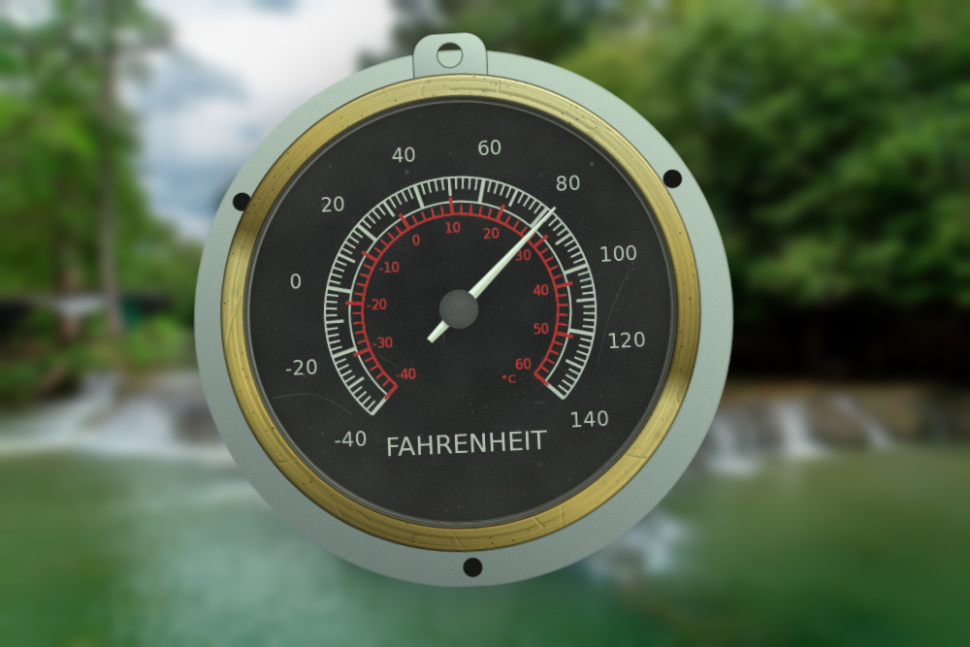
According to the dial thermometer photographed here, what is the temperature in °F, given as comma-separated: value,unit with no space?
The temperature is 82,°F
